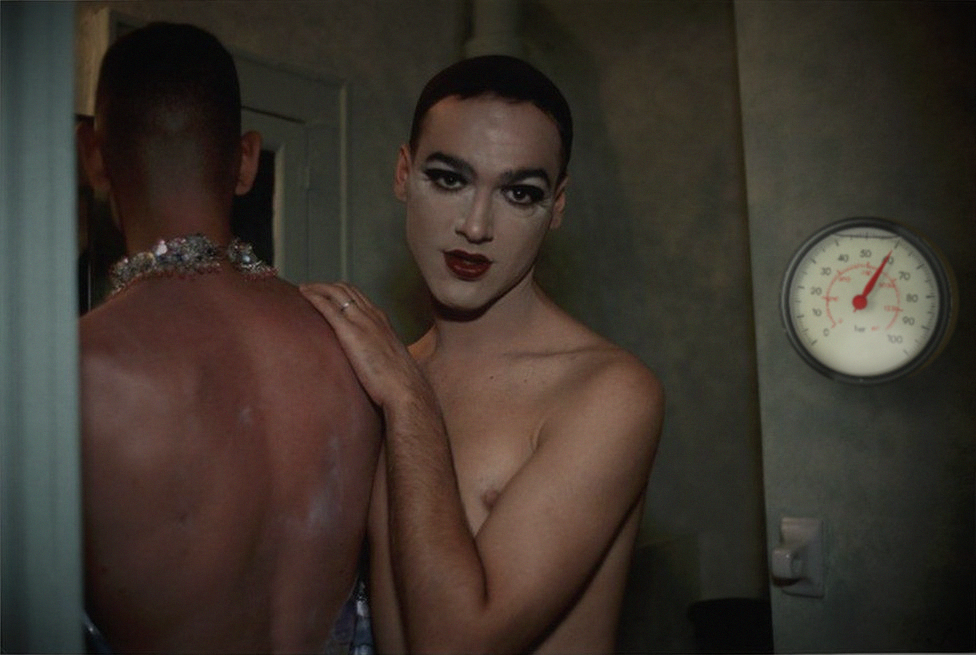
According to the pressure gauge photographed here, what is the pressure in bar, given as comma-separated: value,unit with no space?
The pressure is 60,bar
